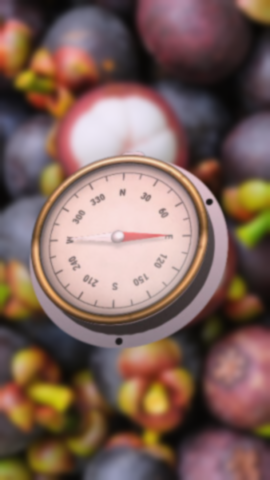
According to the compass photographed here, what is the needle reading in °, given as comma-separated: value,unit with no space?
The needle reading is 90,°
